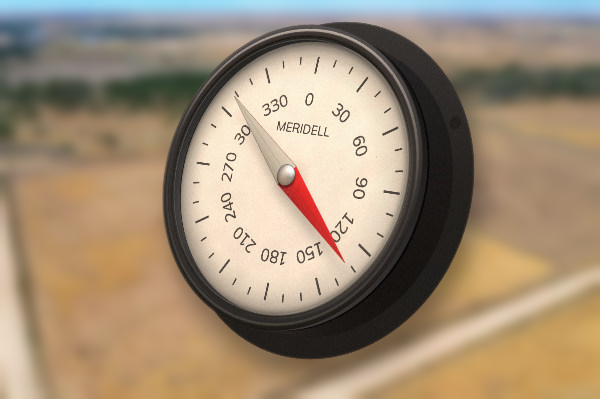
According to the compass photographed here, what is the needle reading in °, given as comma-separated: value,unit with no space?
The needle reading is 130,°
